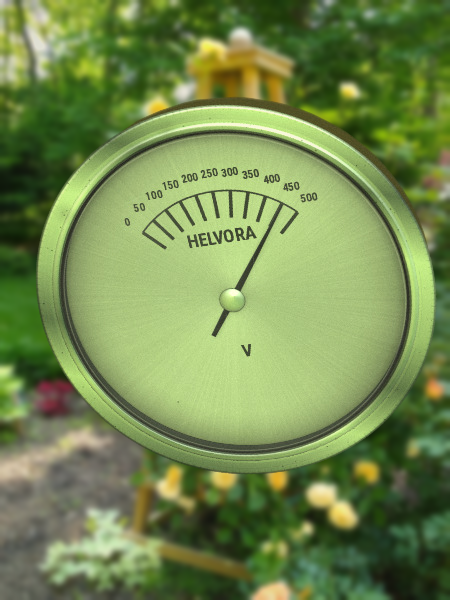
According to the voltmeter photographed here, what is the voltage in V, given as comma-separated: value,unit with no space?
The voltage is 450,V
